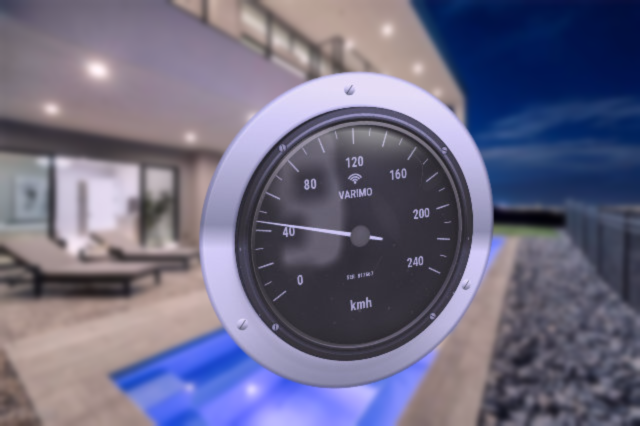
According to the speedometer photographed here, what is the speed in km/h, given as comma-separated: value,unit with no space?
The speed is 45,km/h
